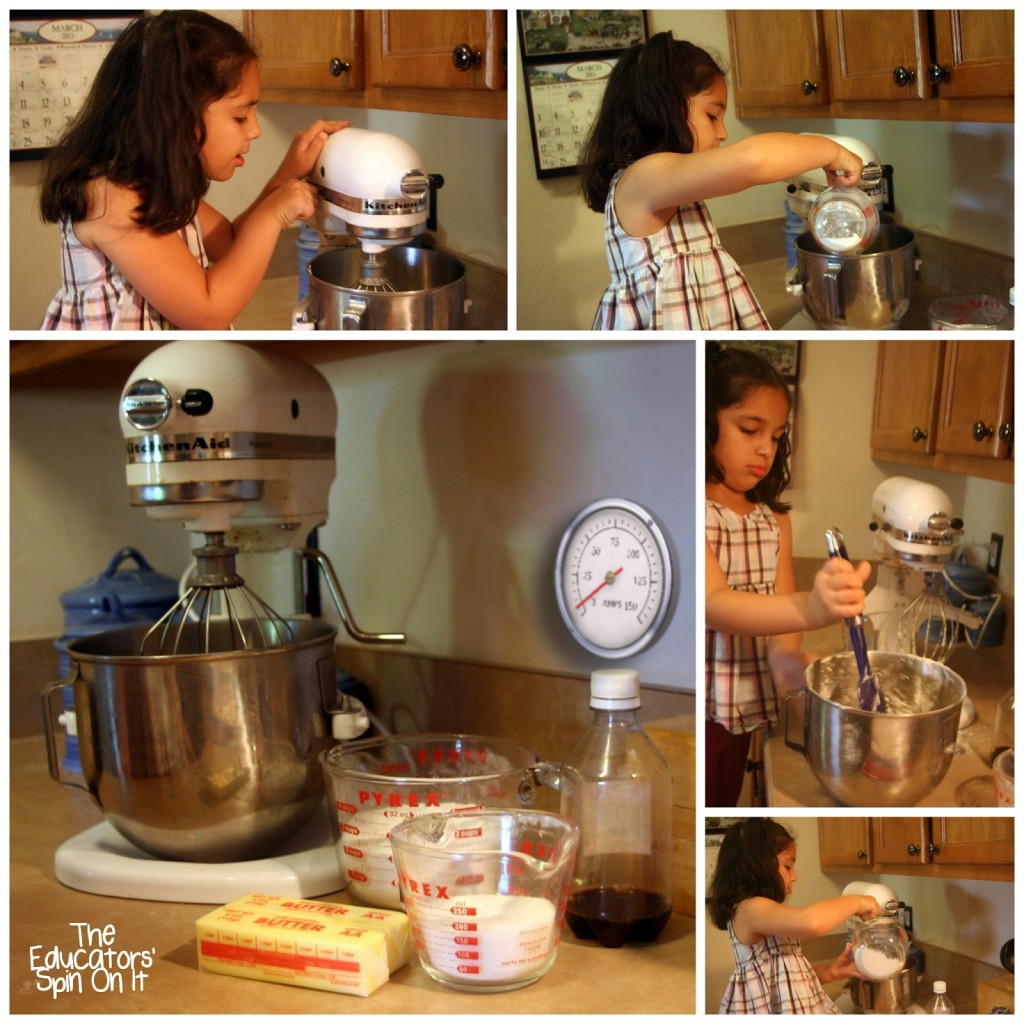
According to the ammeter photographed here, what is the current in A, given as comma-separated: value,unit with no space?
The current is 5,A
